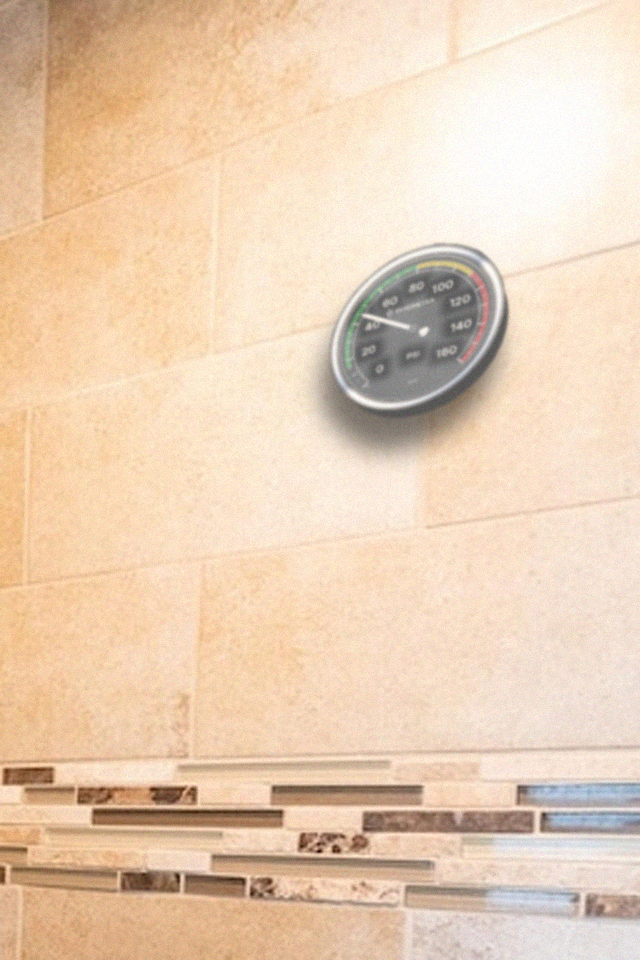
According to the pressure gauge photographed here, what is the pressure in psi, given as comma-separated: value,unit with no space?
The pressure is 45,psi
